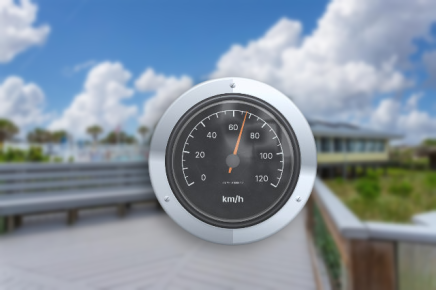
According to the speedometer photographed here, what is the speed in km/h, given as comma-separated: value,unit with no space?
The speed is 67.5,km/h
